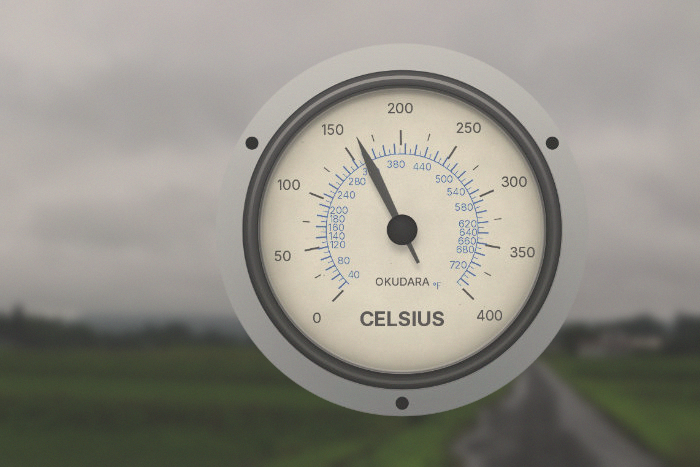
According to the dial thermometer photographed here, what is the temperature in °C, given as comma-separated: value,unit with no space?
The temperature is 162.5,°C
